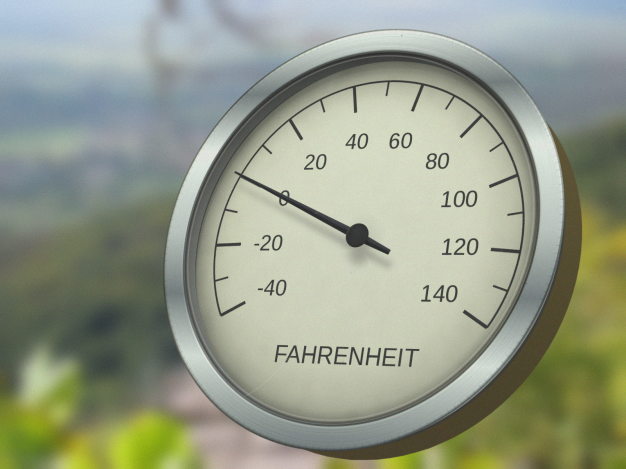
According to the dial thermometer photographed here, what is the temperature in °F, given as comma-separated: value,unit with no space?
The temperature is 0,°F
